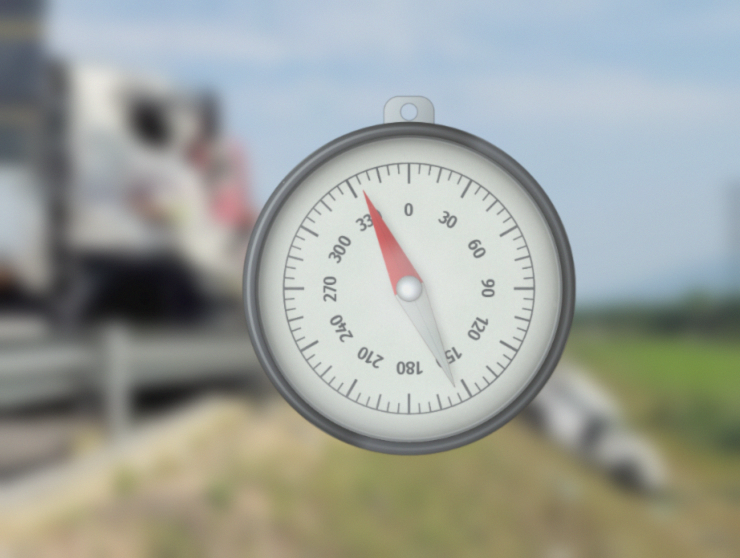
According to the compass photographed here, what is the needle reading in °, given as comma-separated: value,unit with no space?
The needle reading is 335,°
